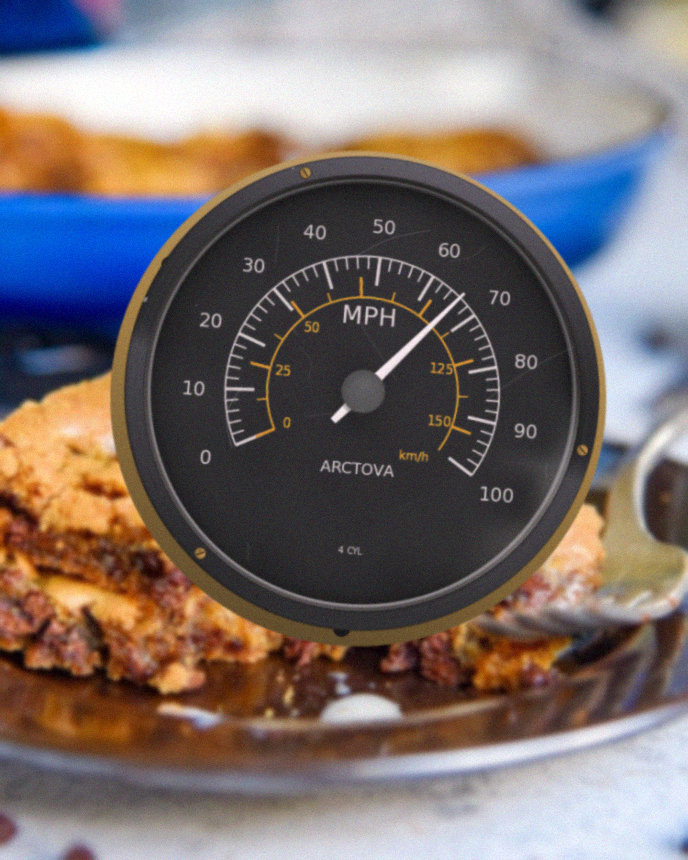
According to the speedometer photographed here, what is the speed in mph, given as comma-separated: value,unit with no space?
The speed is 66,mph
